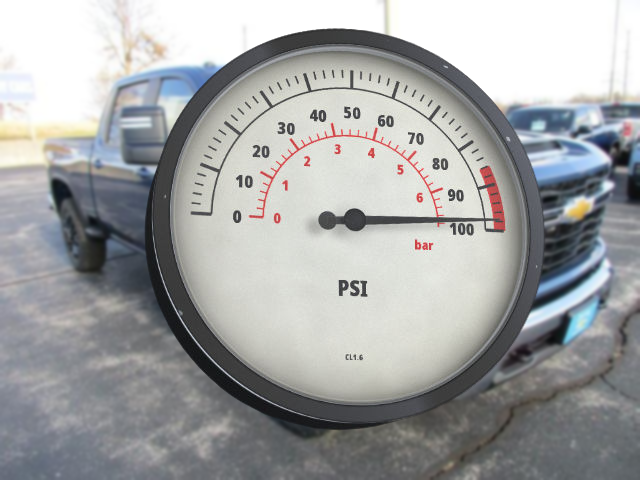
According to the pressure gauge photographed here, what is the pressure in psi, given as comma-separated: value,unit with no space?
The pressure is 98,psi
